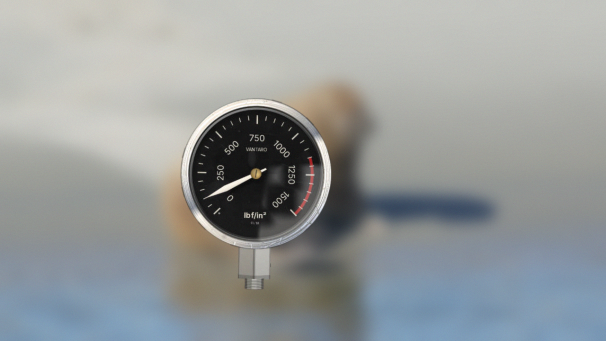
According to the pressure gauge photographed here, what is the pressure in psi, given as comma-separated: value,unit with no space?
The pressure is 100,psi
